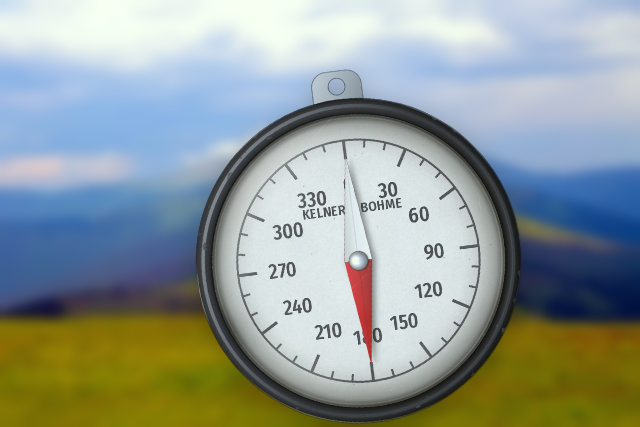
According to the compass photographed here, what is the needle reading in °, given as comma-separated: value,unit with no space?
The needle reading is 180,°
